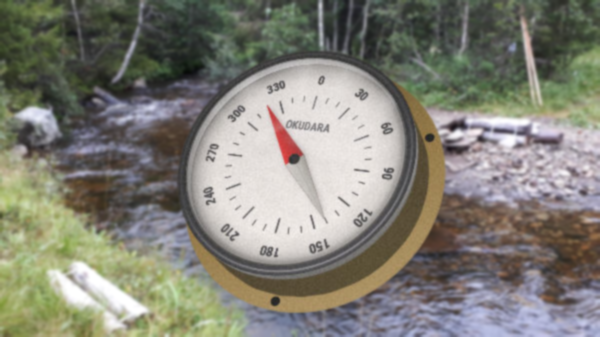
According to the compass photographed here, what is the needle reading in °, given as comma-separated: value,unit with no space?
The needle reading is 320,°
